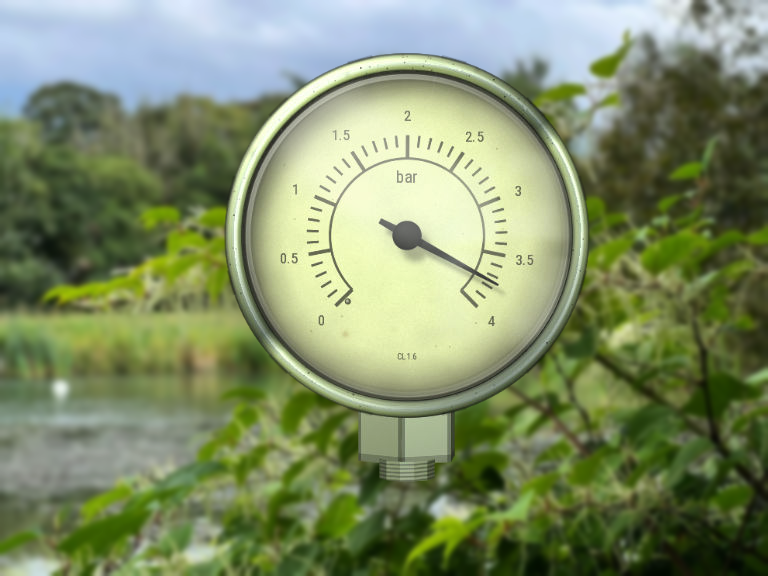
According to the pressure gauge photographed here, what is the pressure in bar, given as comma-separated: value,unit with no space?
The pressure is 3.75,bar
